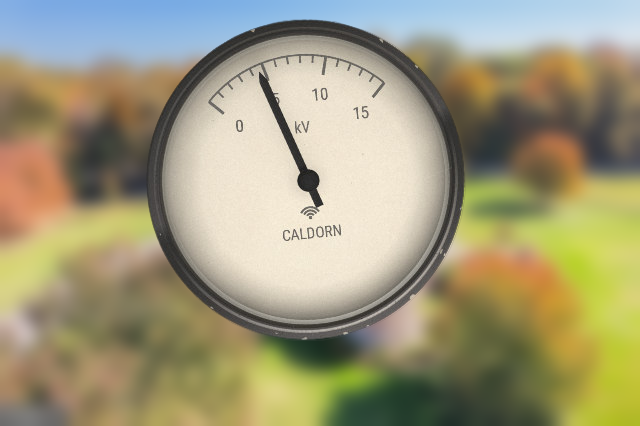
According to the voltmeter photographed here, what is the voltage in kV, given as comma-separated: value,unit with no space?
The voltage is 4.5,kV
